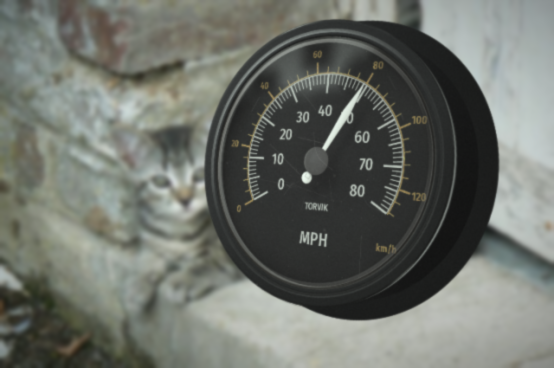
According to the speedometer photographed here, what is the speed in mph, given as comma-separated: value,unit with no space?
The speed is 50,mph
